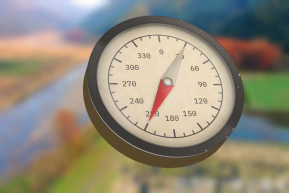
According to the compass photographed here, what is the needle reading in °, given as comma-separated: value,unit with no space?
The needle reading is 210,°
